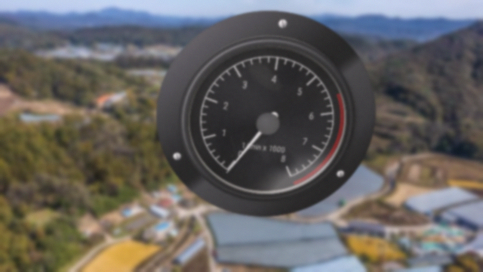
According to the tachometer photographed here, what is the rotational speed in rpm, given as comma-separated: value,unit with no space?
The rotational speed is 0,rpm
